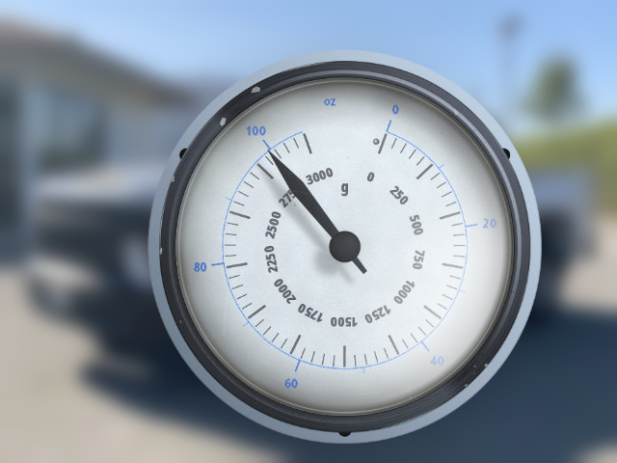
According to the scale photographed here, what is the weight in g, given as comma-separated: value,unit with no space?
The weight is 2825,g
